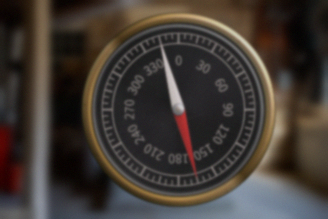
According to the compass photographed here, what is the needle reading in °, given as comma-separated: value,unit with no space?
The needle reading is 165,°
